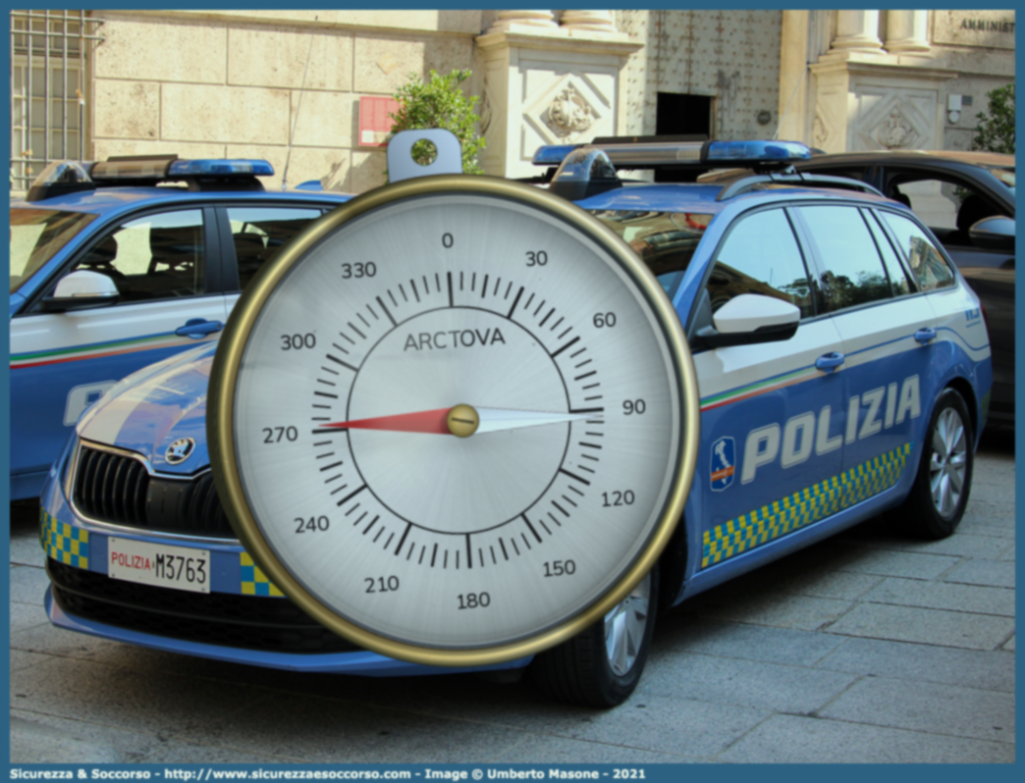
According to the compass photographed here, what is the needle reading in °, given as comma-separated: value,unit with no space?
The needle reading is 272.5,°
